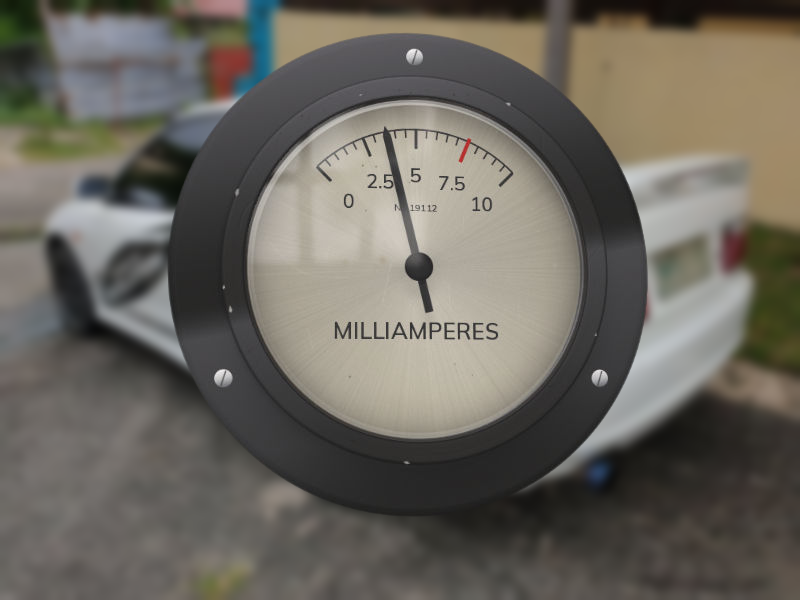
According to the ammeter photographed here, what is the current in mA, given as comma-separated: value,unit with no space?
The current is 3.5,mA
